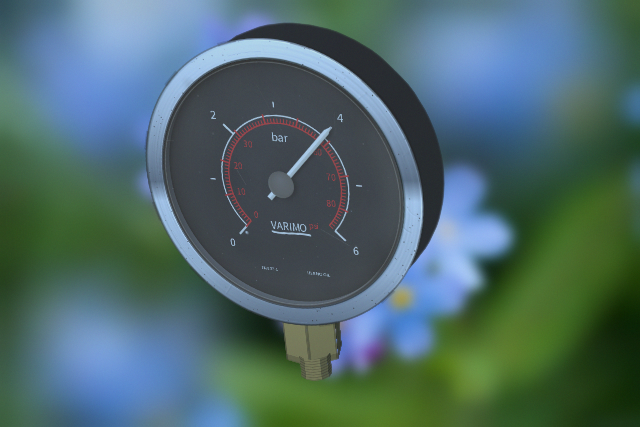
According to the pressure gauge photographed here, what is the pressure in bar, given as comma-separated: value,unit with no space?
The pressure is 4,bar
